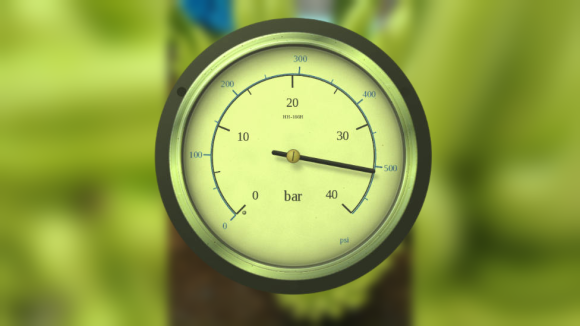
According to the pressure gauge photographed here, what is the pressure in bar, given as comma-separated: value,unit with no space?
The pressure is 35,bar
